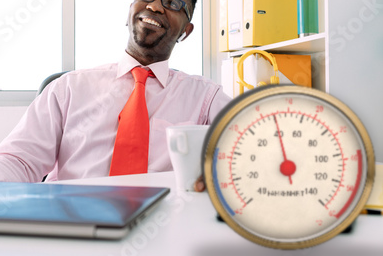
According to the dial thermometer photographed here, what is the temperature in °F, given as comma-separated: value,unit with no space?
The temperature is 40,°F
